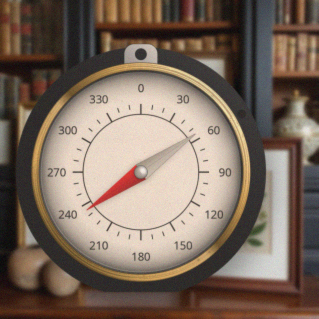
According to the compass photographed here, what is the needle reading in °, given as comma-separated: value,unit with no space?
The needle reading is 235,°
